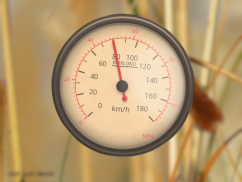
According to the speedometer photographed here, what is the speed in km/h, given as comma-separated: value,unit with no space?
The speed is 80,km/h
